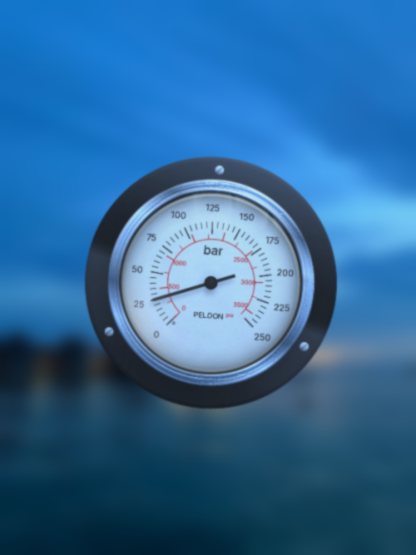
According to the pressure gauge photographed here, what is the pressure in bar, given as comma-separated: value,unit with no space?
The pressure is 25,bar
